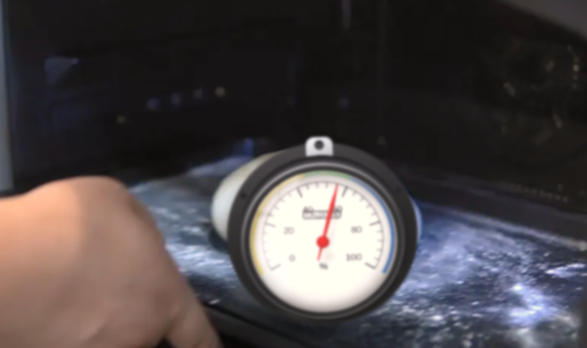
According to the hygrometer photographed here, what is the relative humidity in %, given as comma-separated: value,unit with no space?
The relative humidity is 56,%
